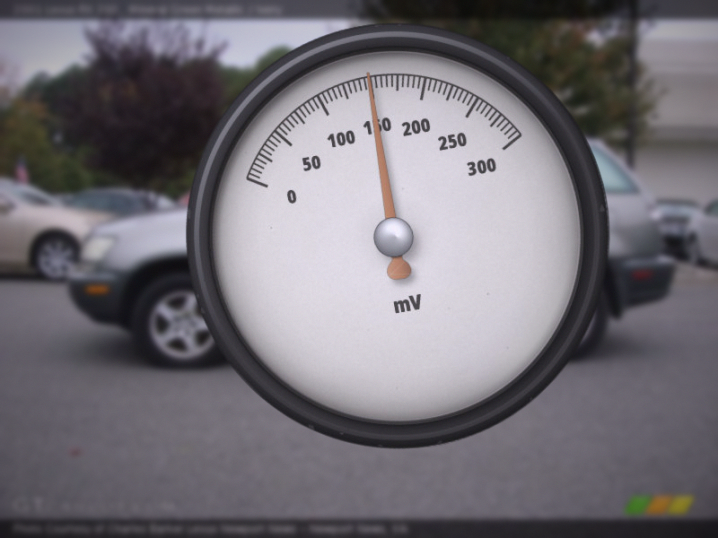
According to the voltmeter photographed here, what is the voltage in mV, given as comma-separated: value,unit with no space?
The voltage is 150,mV
